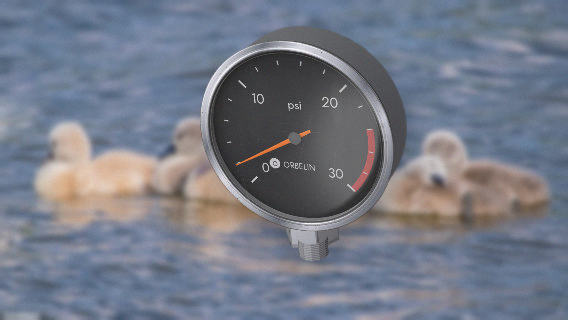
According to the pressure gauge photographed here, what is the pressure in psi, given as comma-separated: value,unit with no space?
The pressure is 2,psi
